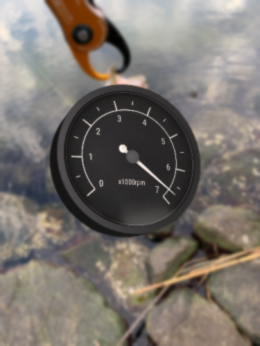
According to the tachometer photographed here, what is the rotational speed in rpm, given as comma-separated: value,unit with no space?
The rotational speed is 6750,rpm
